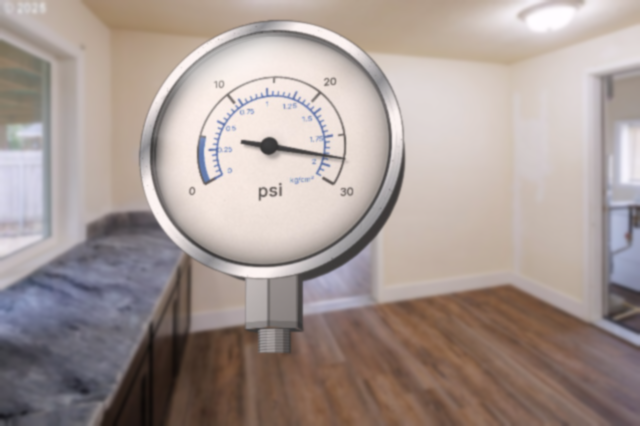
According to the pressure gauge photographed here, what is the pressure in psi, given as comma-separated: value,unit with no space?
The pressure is 27.5,psi
